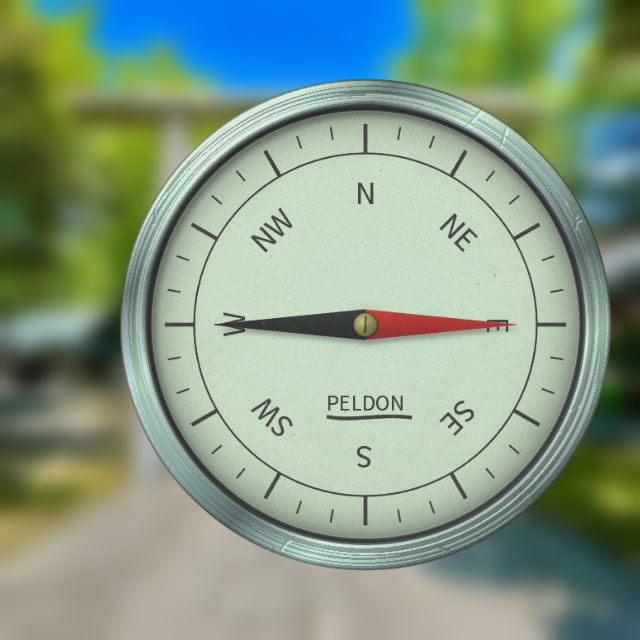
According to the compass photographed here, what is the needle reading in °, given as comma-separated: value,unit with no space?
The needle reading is 90,°
